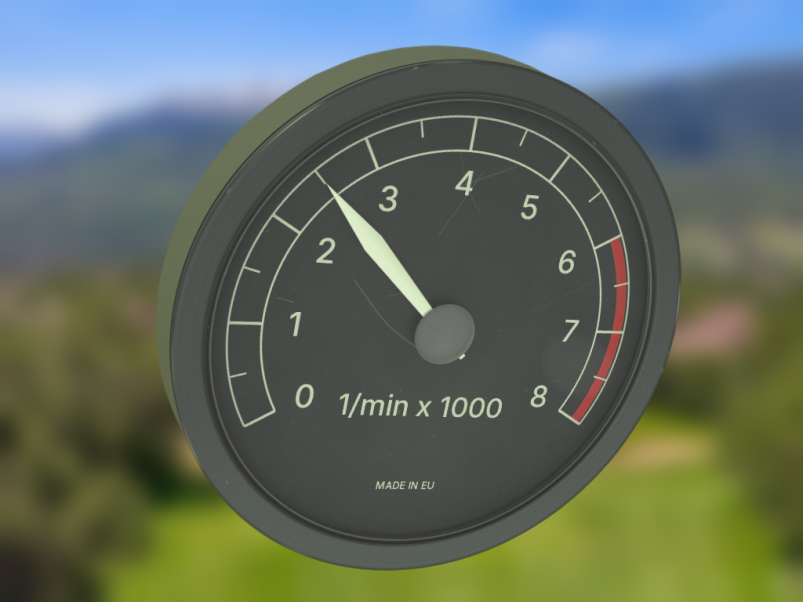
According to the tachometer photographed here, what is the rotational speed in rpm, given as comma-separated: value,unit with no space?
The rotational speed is 2500,rpm
